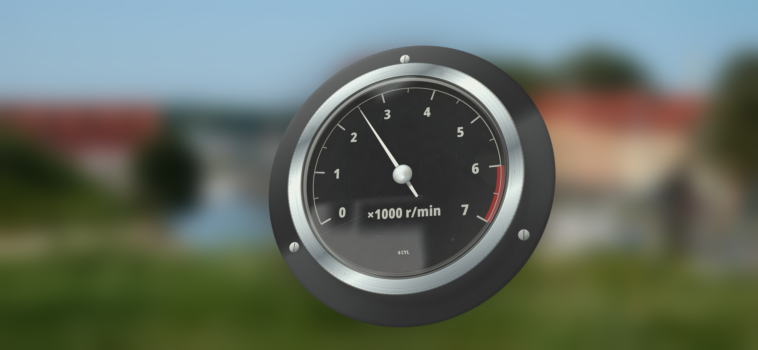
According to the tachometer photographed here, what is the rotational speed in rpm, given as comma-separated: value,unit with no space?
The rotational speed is 2500,rpm
